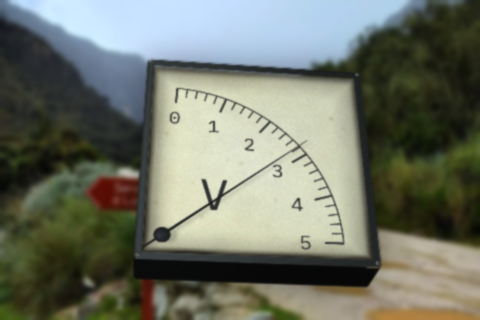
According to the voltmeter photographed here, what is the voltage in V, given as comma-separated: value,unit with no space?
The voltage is 2.8,V
